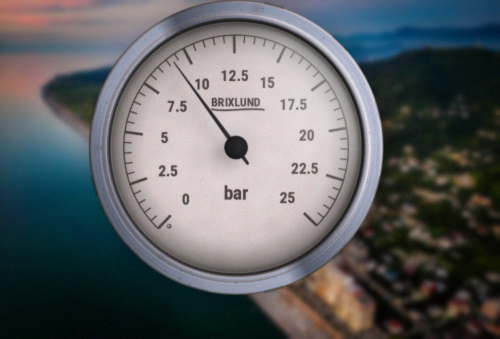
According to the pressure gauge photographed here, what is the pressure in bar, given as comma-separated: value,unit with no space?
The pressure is 9.25,bar
